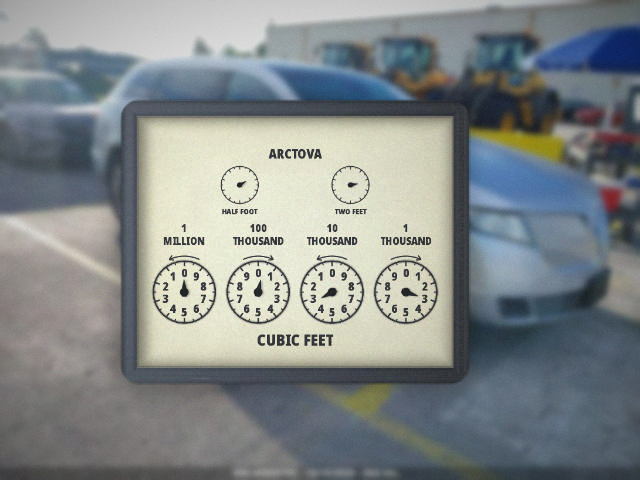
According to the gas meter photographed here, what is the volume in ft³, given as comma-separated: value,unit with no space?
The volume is 3300,ft³
